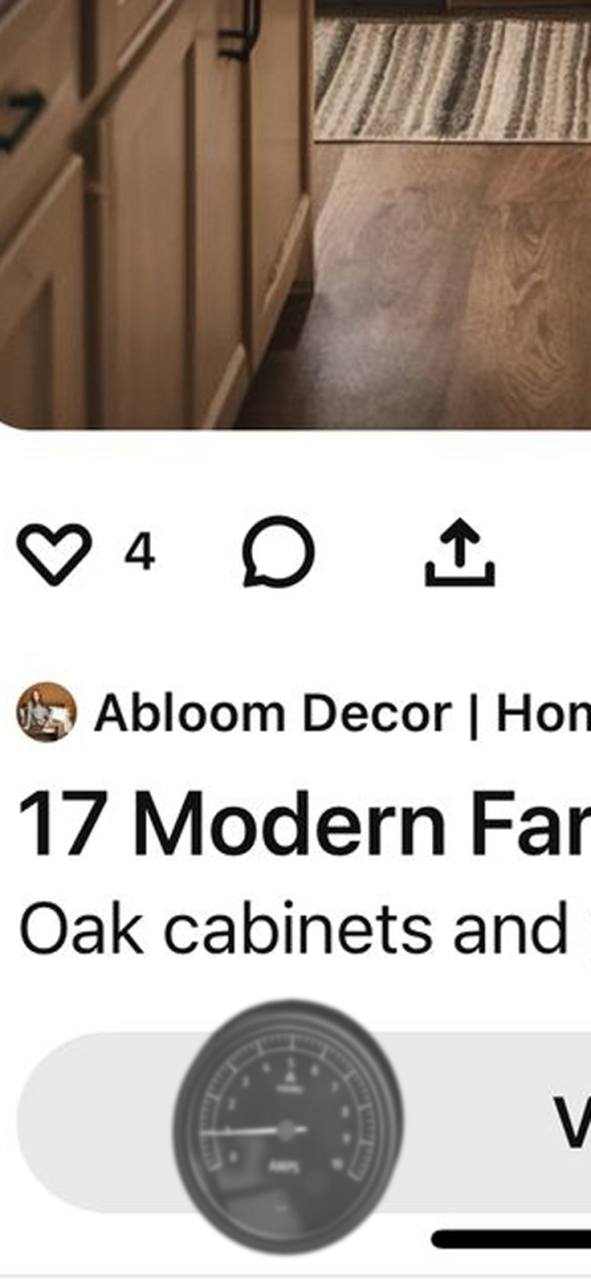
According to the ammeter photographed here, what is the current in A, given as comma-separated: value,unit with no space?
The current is 1,A
